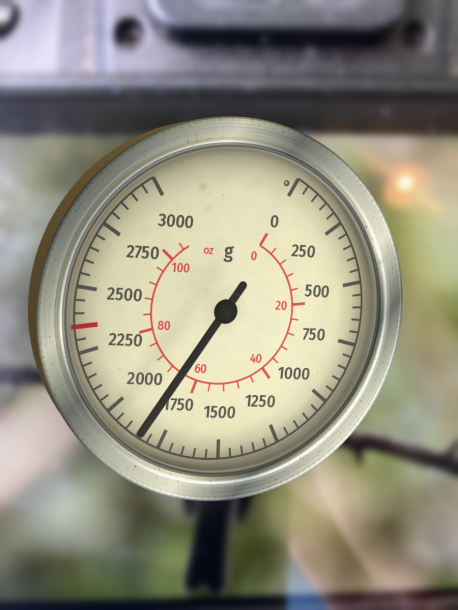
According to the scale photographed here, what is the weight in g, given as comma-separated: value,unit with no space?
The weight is 1850,g
